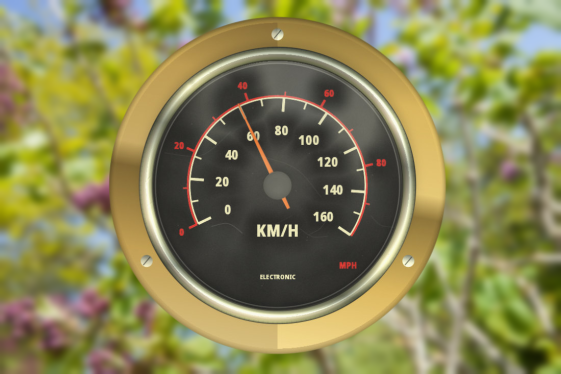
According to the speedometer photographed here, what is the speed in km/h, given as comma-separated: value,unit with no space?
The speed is 60,km/h
